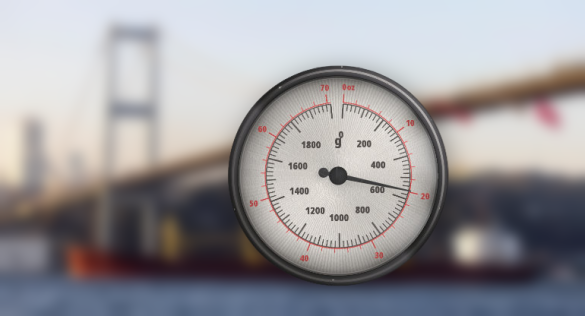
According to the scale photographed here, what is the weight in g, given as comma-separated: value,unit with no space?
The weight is 560,g
